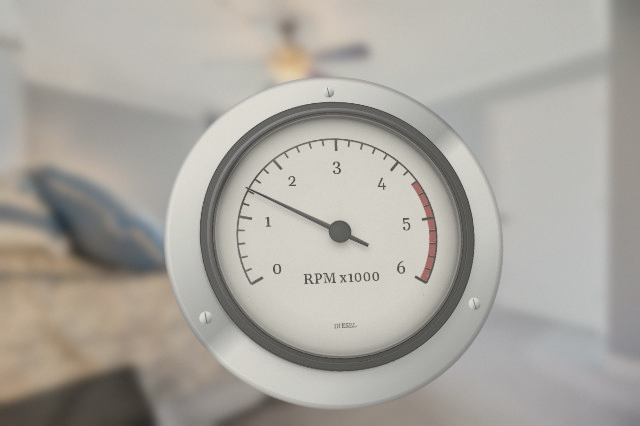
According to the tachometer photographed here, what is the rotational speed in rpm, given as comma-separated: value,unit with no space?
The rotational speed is 1400,rpm
